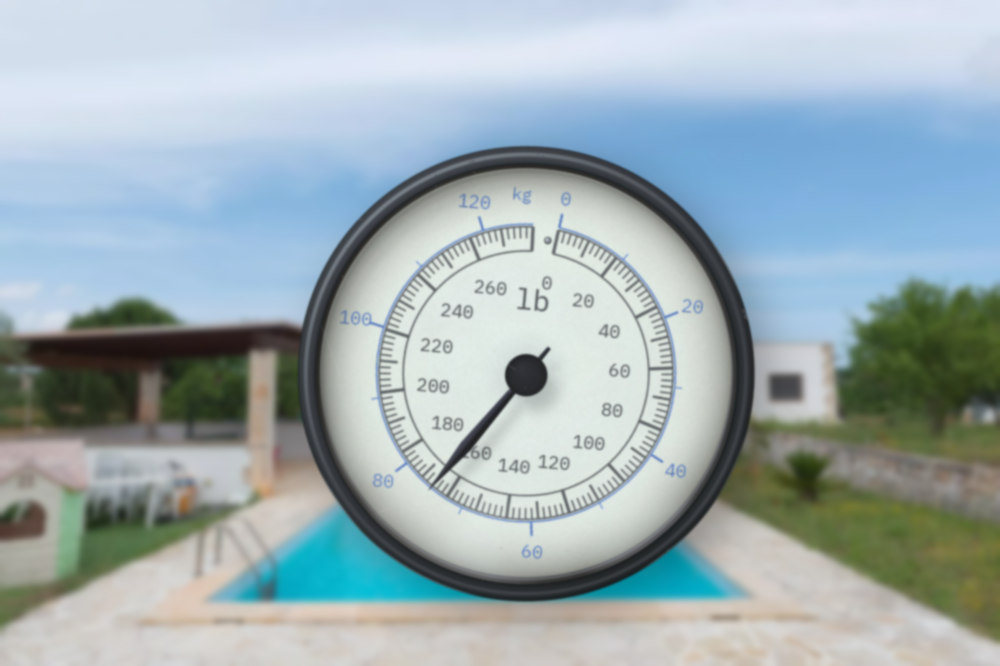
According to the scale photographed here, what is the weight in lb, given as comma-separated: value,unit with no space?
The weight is 166,lb
